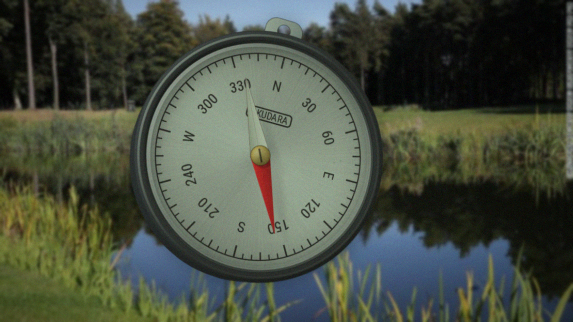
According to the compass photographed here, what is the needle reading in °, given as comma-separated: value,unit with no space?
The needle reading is 155,°
